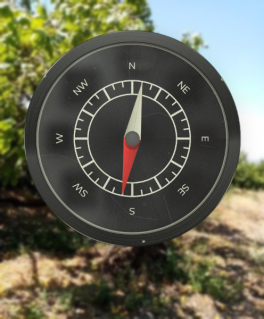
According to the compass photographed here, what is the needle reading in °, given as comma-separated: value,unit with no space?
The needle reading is 190,°
